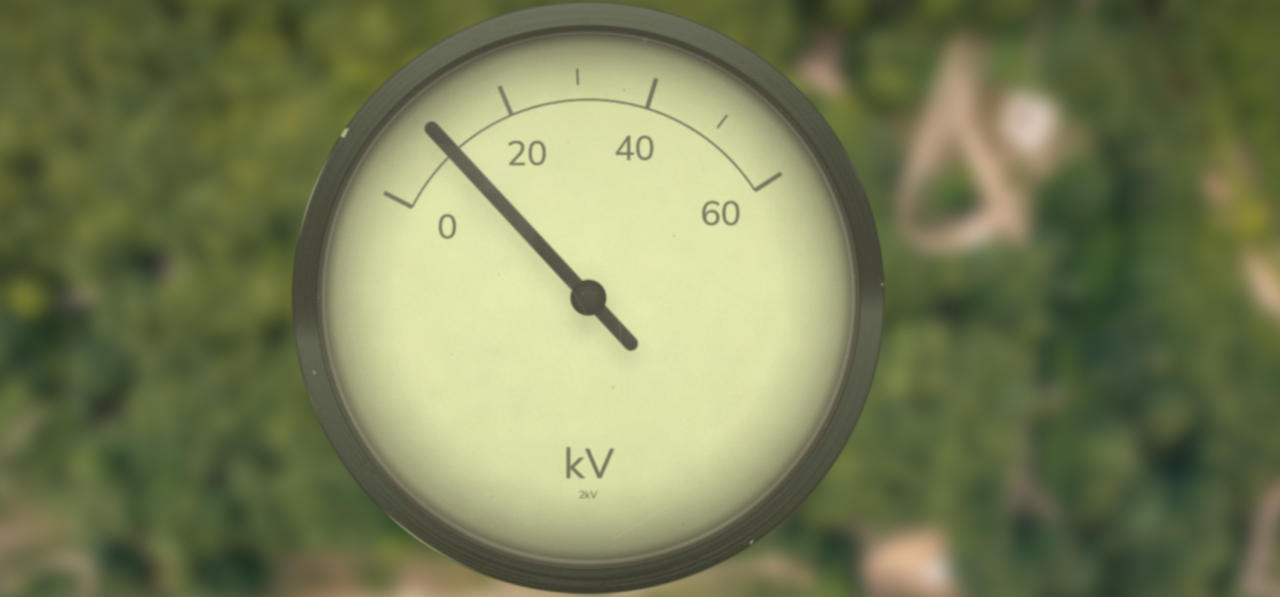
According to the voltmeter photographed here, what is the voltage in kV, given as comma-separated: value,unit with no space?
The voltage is 10,kV
